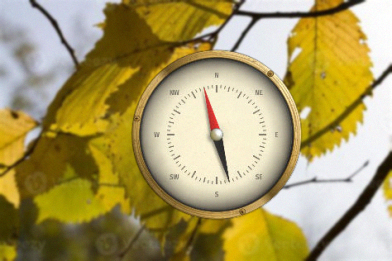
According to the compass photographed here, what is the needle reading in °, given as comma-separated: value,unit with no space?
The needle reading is 345,°
